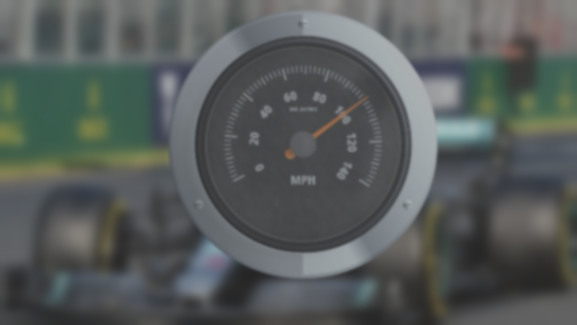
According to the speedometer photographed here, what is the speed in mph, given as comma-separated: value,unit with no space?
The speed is 100,mph
